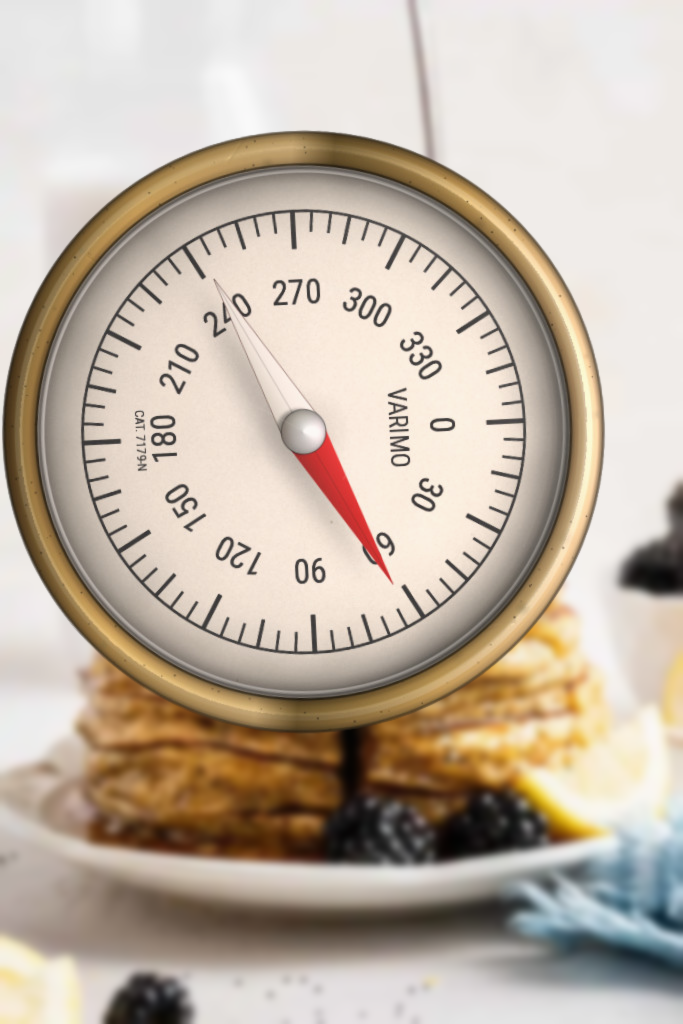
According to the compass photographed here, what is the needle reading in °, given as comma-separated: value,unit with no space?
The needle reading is 62.5,°
